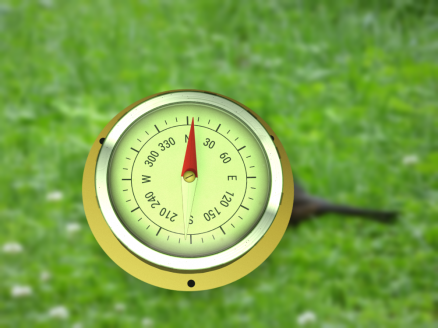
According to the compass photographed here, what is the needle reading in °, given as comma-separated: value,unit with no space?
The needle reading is 5,°
